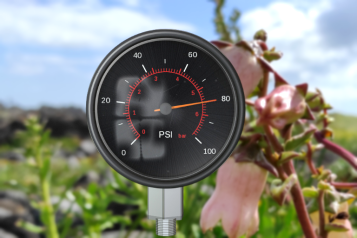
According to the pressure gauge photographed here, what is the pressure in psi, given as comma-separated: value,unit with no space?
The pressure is 80,psi
